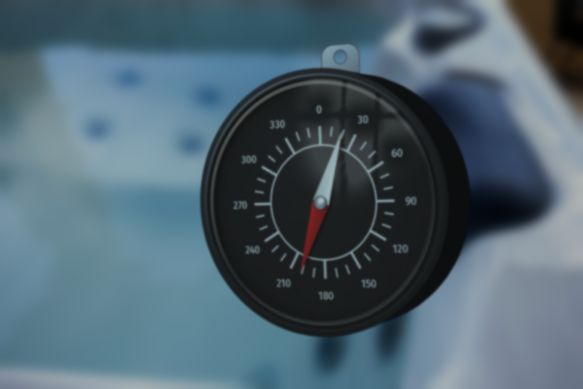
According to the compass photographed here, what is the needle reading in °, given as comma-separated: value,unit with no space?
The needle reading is 200,°
